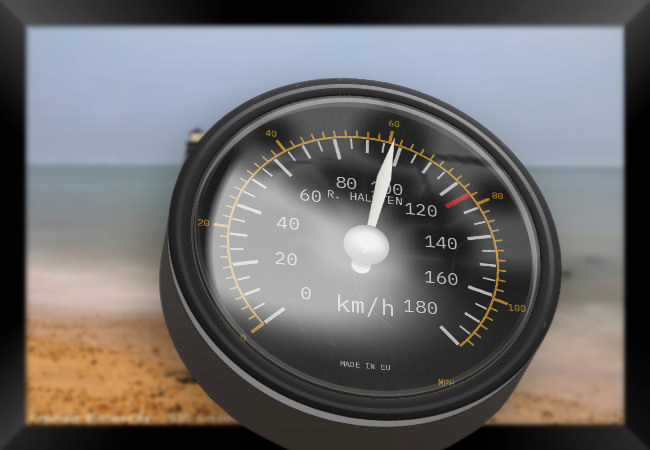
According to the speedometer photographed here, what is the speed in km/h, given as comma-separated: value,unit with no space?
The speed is 97.5,km/h
